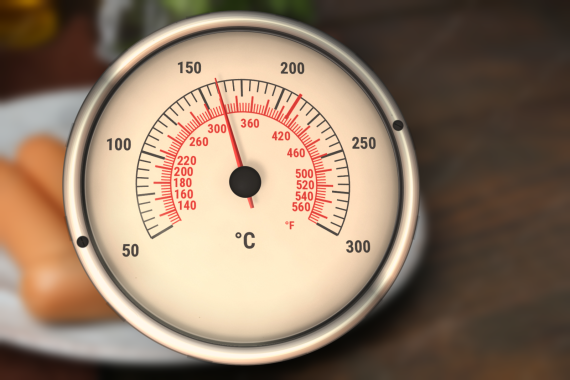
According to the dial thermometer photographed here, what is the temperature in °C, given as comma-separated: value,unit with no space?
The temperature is 160,°C
